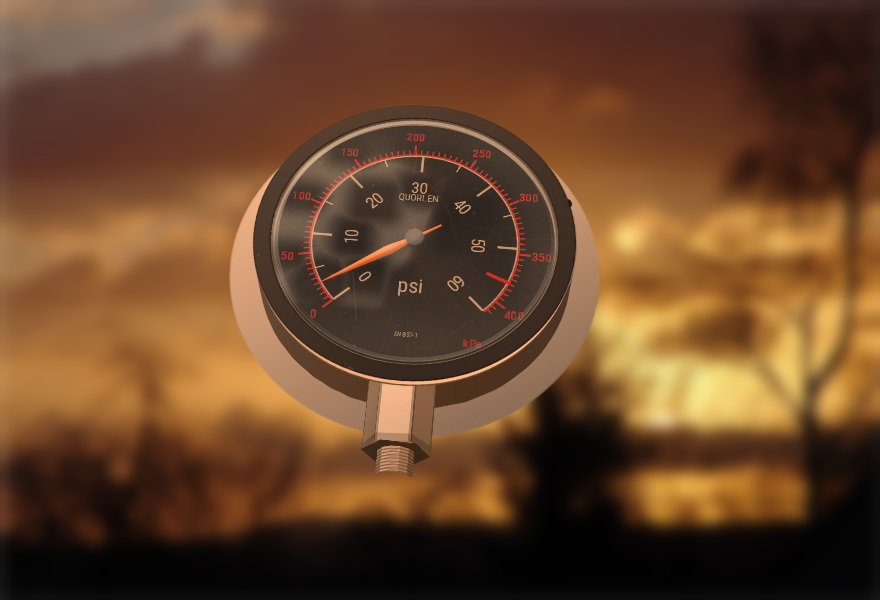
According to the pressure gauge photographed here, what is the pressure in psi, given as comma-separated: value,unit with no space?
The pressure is 2.5,psi
